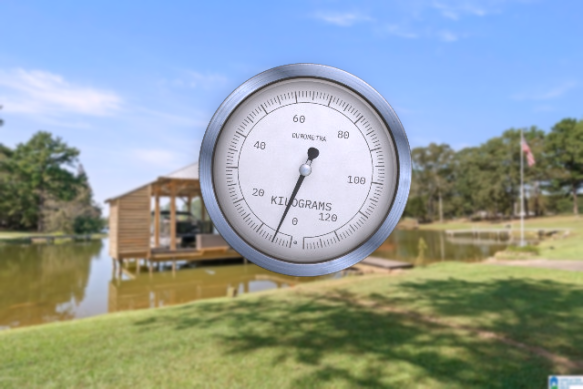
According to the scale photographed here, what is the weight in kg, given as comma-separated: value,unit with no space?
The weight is 5,kg
